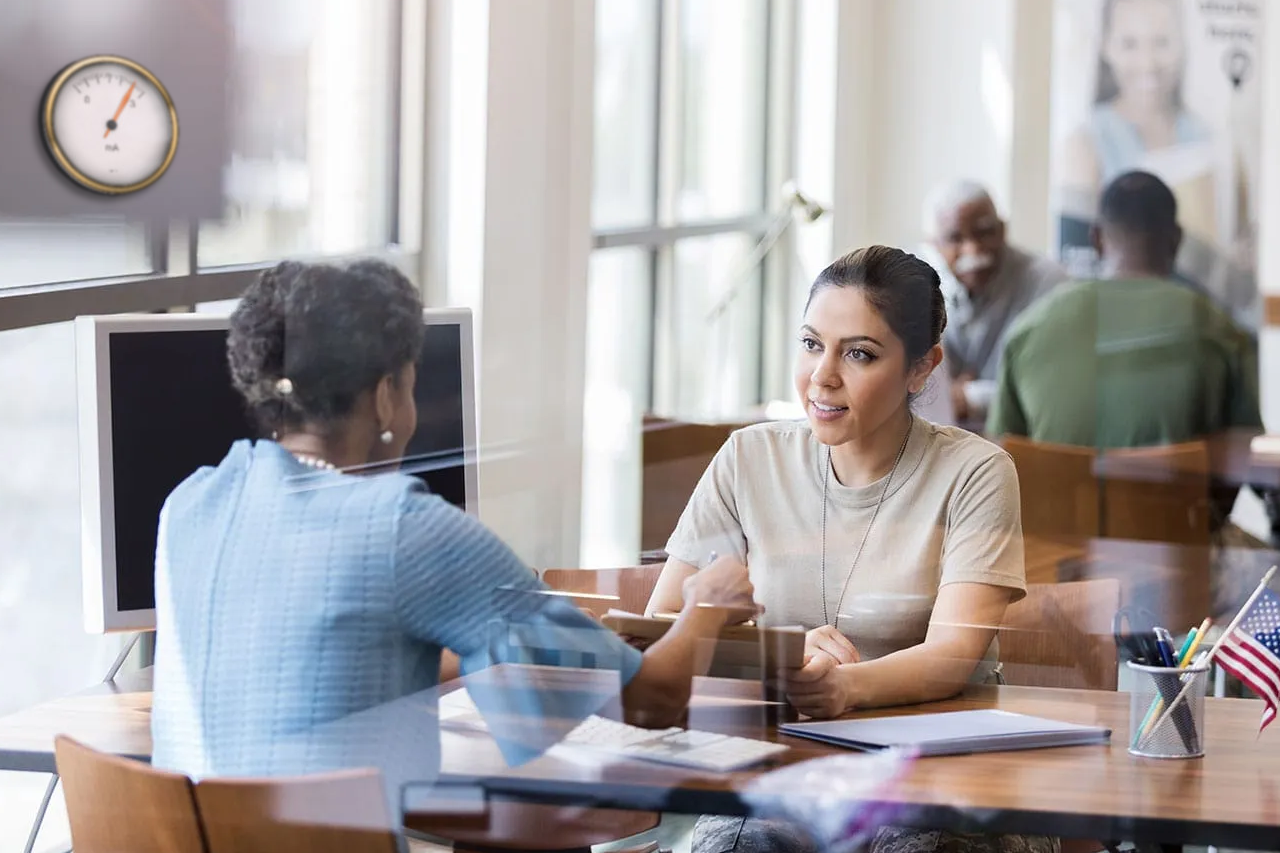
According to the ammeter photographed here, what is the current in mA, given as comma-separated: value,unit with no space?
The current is 2.5,mA
